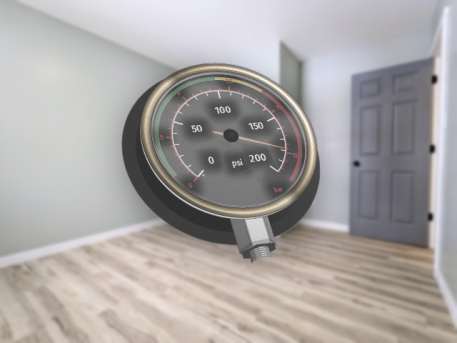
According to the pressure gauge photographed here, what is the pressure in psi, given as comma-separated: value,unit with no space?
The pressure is 180,psi
